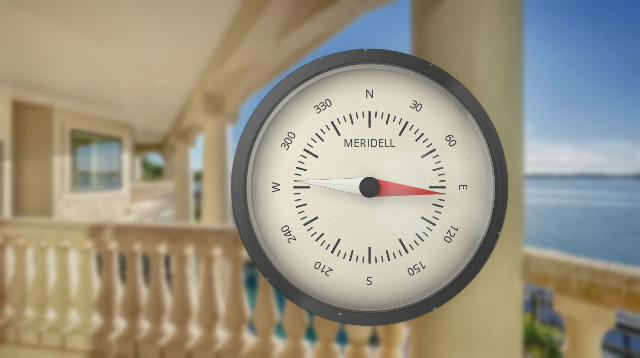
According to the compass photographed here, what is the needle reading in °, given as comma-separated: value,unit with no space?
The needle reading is 95,°
